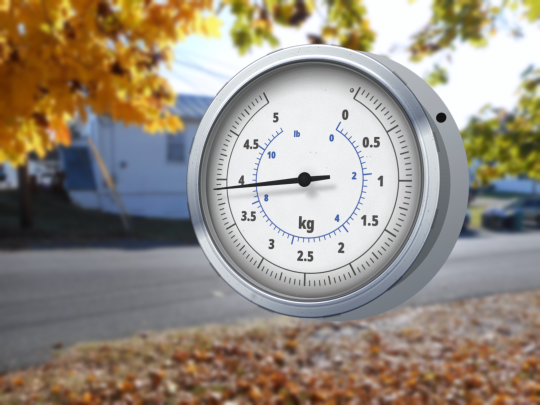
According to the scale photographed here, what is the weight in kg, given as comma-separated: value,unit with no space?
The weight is 3.9,kg
